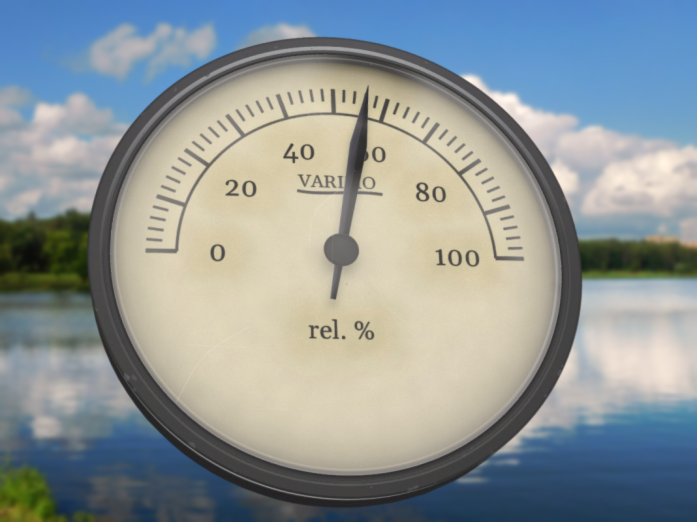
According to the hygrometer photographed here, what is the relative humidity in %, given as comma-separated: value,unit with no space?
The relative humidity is 56,%
